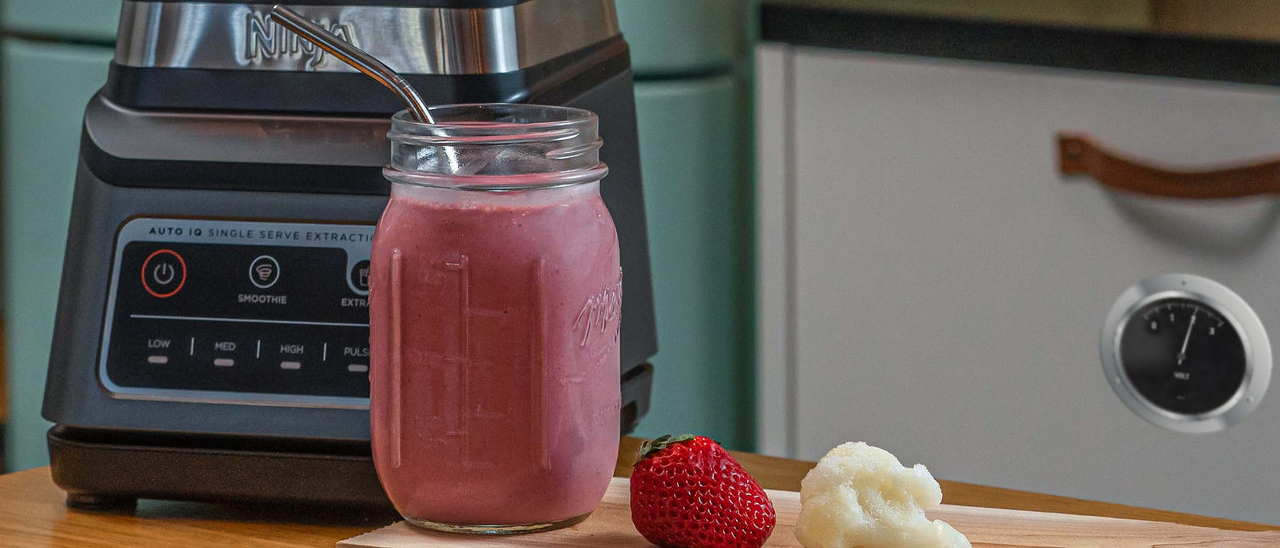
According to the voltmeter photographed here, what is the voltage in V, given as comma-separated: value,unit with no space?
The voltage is 2,V
